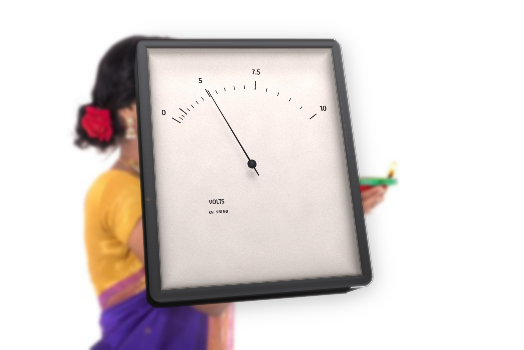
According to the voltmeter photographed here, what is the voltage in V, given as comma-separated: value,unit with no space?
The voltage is 5,V
